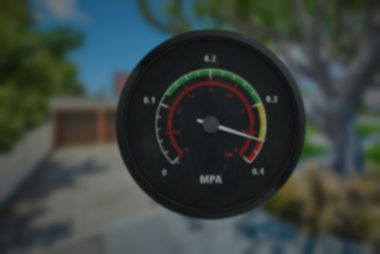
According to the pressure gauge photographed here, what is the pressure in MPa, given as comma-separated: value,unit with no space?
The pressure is 0.36,MPa
